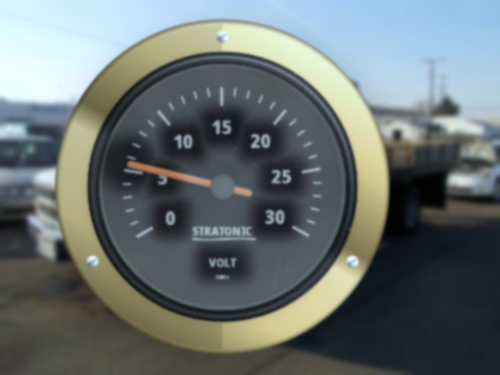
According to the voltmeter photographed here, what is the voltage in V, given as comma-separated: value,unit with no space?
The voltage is 5.5,V
